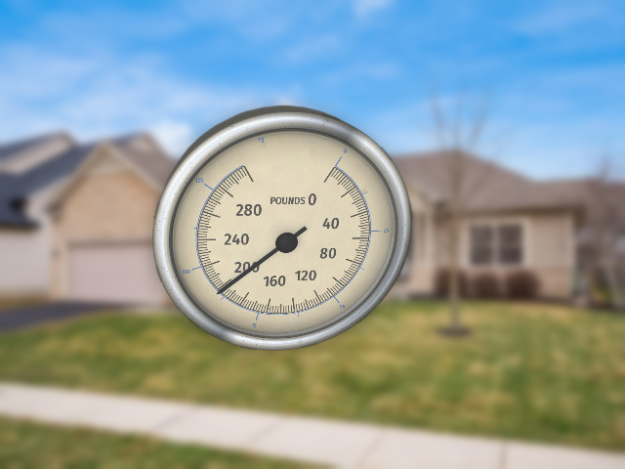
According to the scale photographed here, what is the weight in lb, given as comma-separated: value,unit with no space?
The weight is 200,lb
